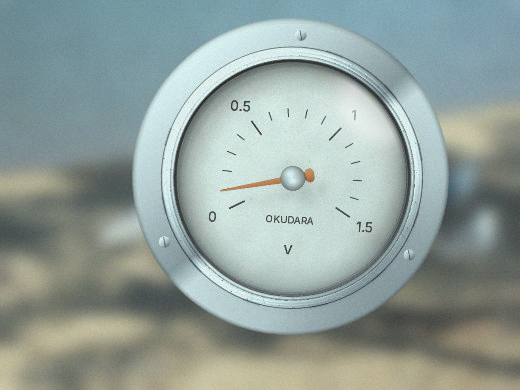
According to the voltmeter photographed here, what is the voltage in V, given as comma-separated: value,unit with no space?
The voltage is 0.1,V
